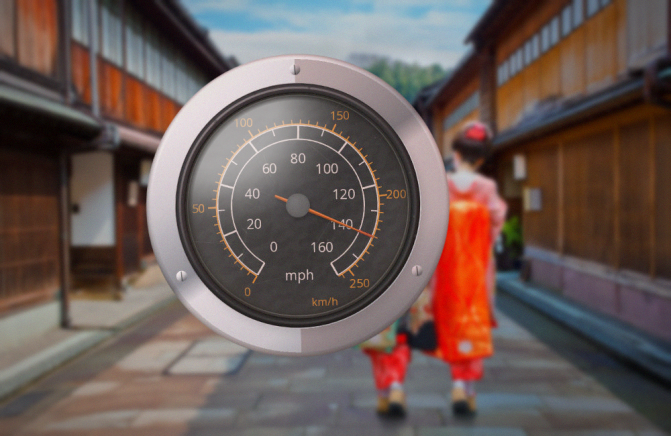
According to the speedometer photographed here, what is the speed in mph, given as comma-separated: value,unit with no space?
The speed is 140,mph
